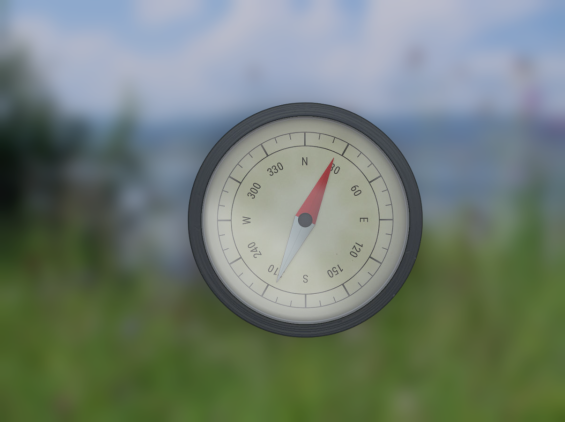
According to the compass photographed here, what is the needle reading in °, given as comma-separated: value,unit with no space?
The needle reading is 25,°
